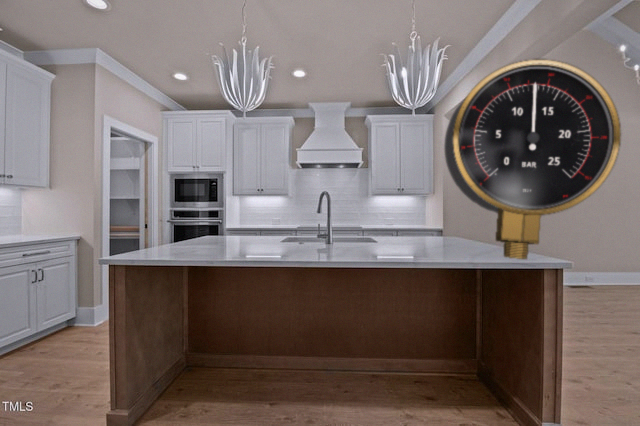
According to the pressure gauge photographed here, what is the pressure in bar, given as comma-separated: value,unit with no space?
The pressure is 12.5,bar
